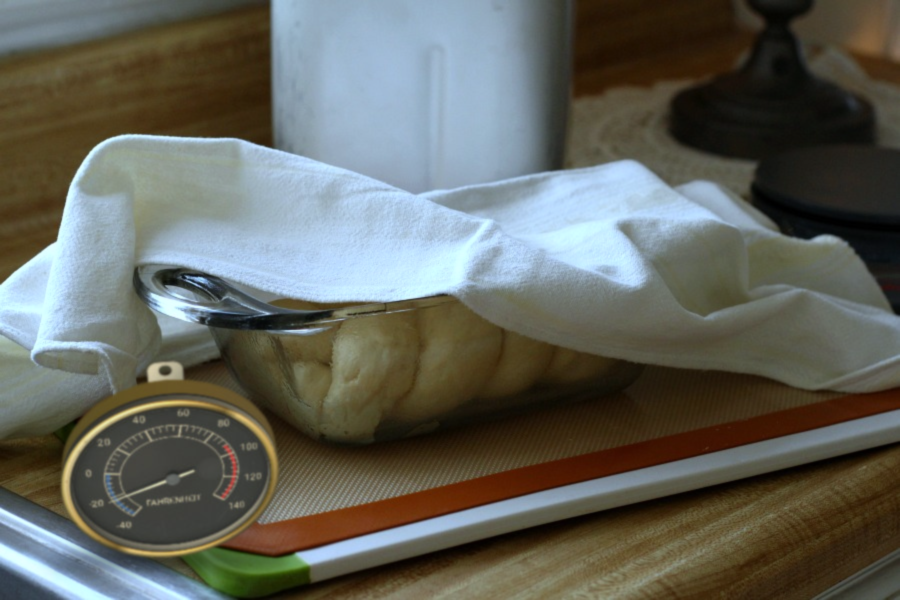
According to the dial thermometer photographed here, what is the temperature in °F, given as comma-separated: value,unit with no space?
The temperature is -20,°F
